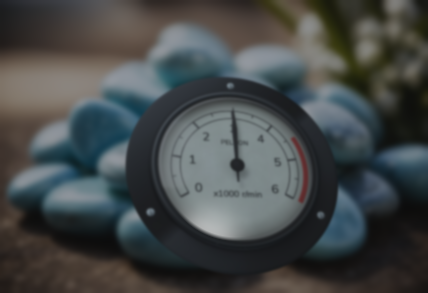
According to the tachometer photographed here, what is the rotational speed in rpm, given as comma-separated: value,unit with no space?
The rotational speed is 3000,rpm
